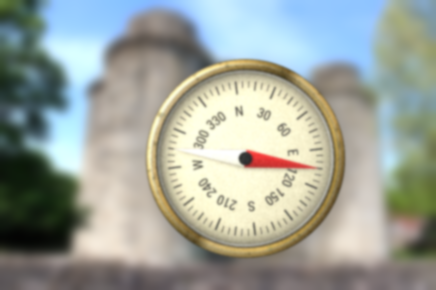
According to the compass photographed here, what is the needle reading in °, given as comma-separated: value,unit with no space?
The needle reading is 105,°
